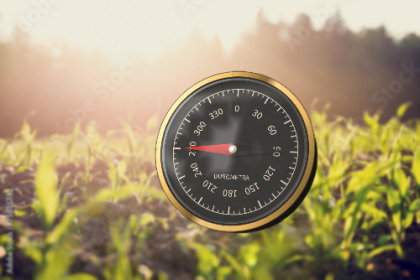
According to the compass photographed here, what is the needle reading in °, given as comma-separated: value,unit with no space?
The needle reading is 270,°
